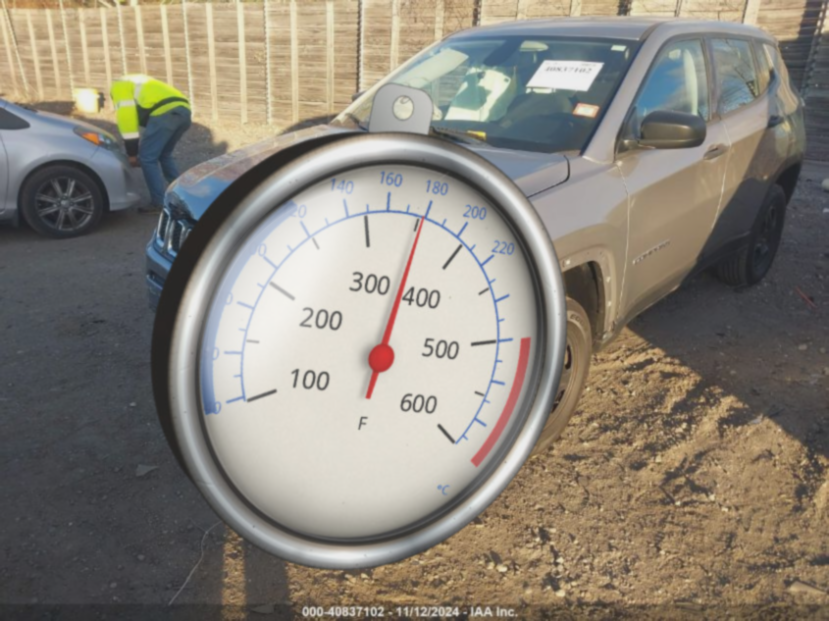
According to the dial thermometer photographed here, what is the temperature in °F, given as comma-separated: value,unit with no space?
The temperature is 350,°F
